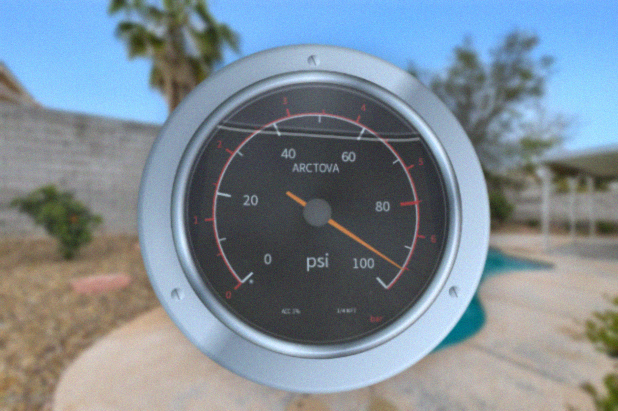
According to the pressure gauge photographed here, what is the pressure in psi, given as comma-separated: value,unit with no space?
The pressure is 95,psi
